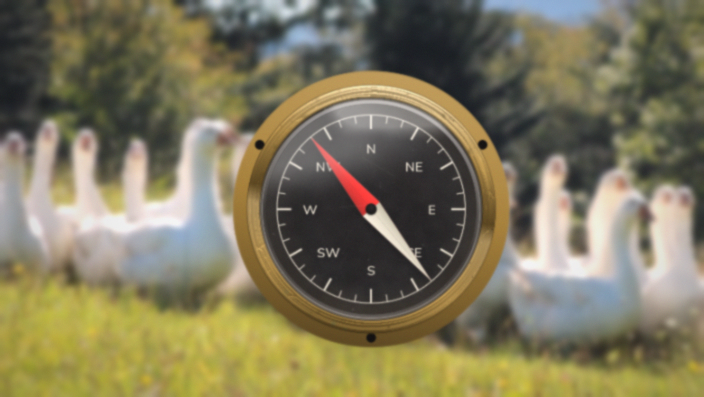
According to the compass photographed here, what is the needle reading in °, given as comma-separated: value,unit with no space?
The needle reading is 320,°
